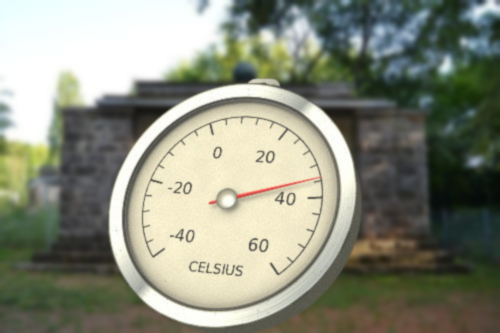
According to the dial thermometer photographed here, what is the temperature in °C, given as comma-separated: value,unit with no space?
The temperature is 36,°C
